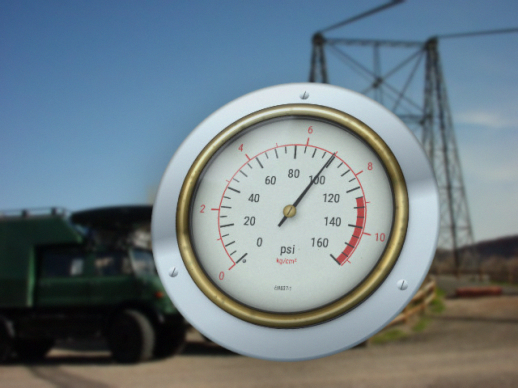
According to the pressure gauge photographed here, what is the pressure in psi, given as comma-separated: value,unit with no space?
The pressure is 100,psi
